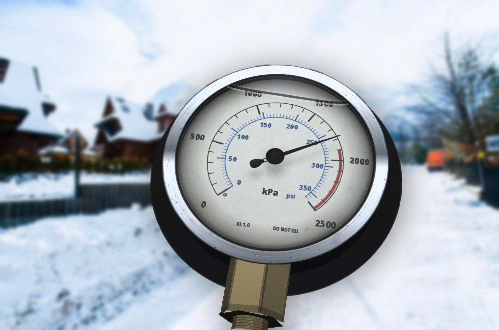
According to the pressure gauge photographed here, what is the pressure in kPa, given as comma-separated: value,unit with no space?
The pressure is 1800,kPa
